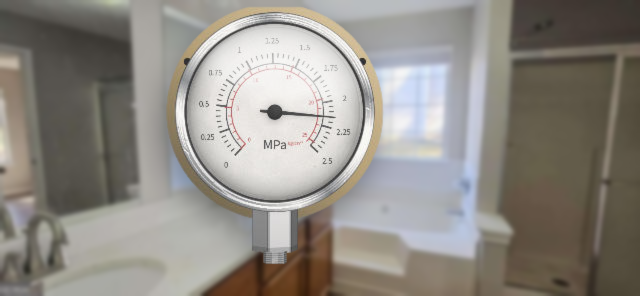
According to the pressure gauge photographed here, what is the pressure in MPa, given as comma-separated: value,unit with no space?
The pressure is 2.15,MPa
